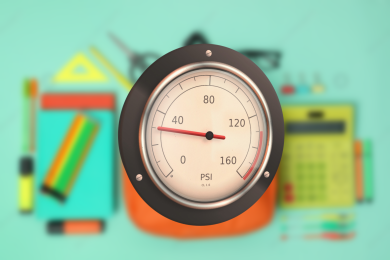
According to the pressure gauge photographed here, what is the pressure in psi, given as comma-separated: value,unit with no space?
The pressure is 30,psi
